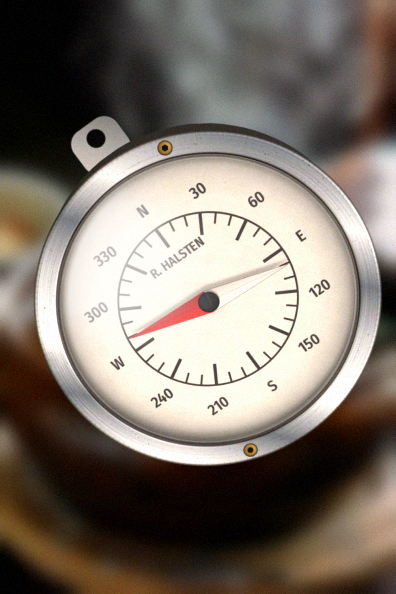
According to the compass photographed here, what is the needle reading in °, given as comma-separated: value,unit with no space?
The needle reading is 280,°
